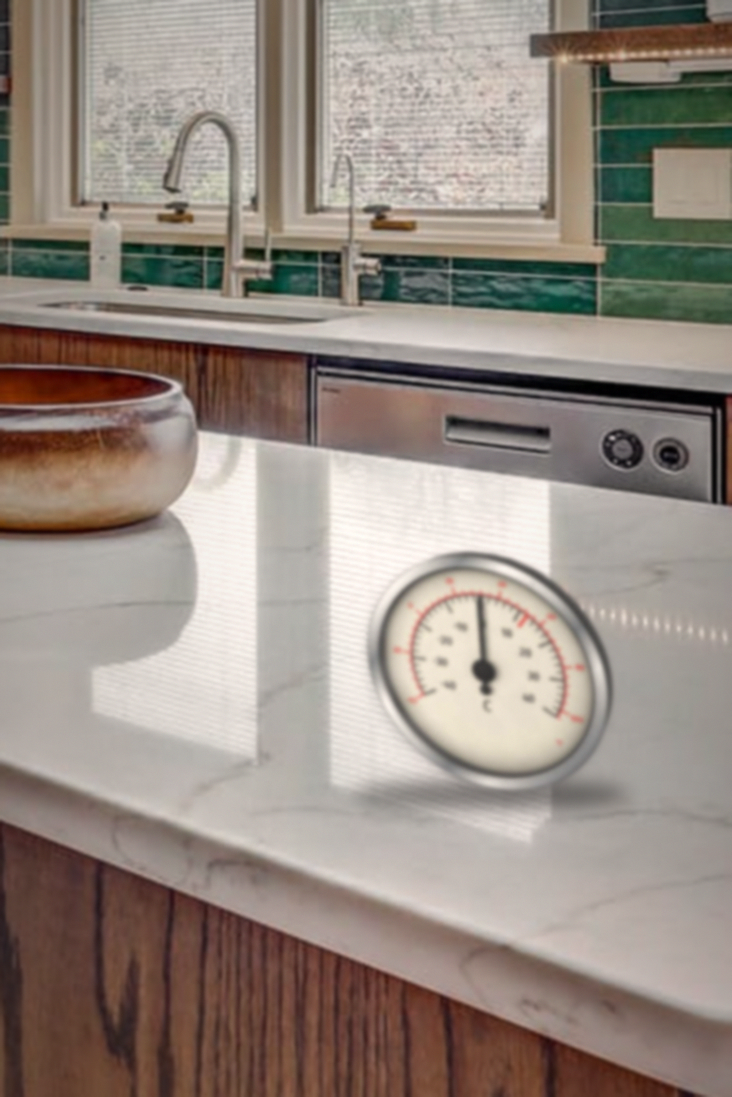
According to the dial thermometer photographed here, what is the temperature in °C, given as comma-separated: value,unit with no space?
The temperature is 0,°C
